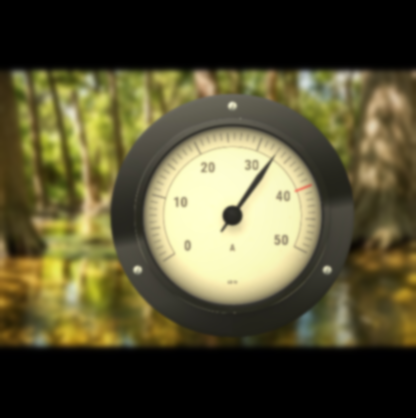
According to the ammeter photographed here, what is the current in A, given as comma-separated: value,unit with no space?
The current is 33,A
